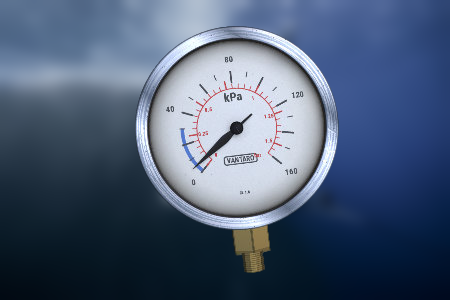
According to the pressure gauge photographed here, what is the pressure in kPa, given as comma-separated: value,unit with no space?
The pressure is 5,kPa
